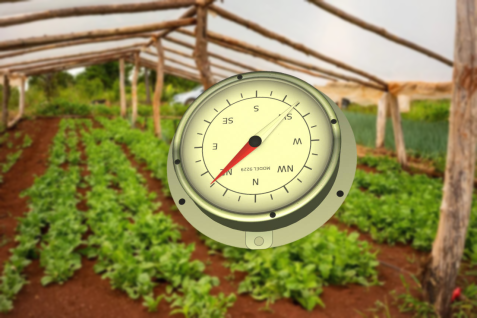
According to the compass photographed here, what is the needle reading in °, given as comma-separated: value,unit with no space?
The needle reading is 45,°
